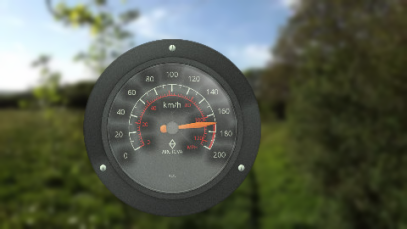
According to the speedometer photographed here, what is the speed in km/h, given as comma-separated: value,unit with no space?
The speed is 170,km/h
